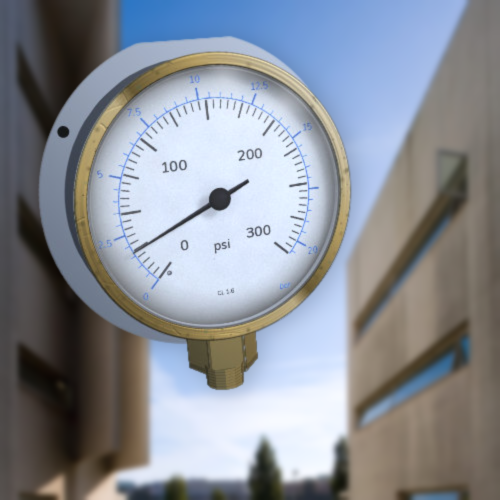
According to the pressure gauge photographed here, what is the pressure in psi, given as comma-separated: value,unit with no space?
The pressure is 25,psi
